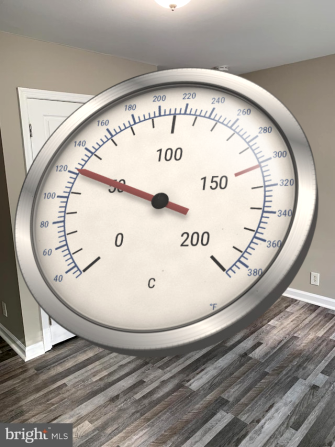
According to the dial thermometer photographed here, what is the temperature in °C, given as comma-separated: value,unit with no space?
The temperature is 50,°C
